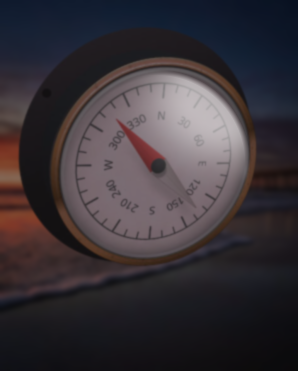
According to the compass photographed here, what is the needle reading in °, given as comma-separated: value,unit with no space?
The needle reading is 315,°
